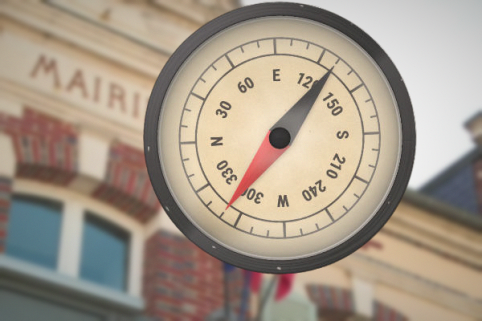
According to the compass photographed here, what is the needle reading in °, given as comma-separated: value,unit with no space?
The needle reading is 310,°
